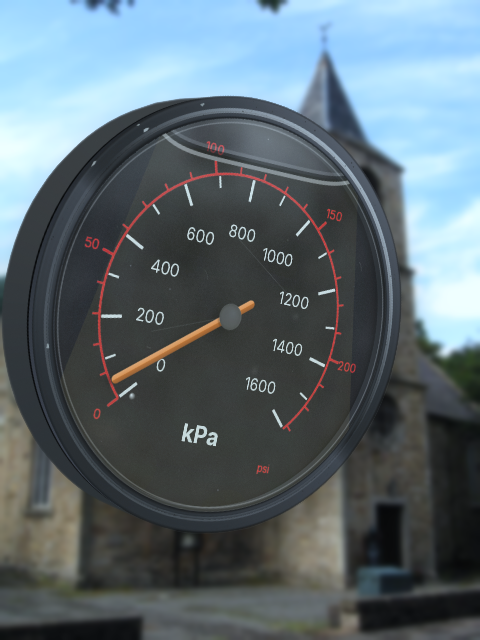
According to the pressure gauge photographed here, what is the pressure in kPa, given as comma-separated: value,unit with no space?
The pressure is 50,kPa
